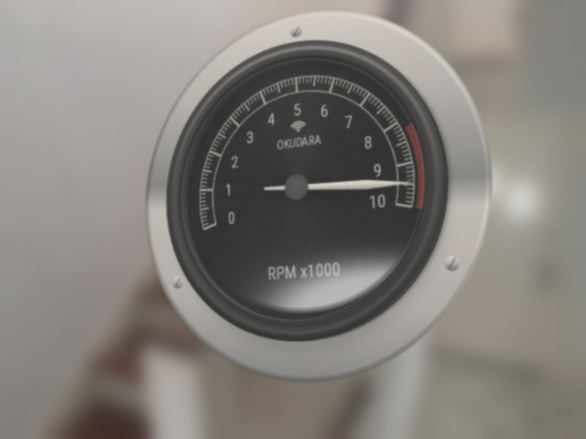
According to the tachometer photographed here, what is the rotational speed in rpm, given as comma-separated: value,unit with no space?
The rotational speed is 9500,rpm
